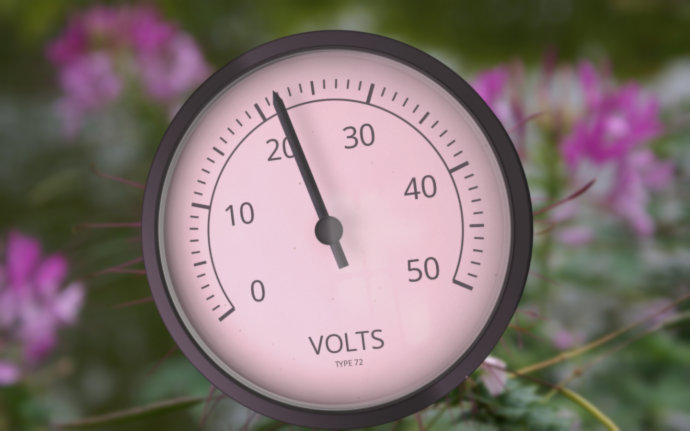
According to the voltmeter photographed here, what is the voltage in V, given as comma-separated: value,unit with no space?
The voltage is 22,V
